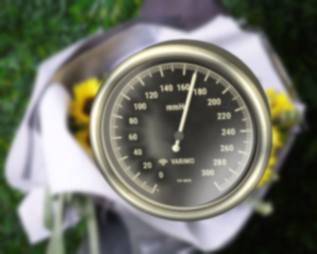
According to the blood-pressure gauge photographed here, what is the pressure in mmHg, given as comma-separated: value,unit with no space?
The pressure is 170,mmHg
